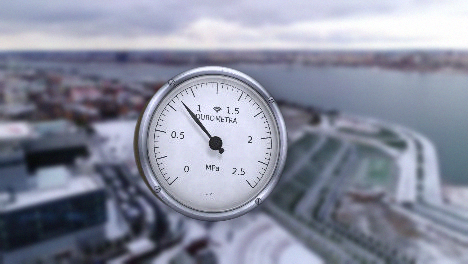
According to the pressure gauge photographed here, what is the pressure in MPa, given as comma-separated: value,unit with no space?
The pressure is 0.85,MPa
